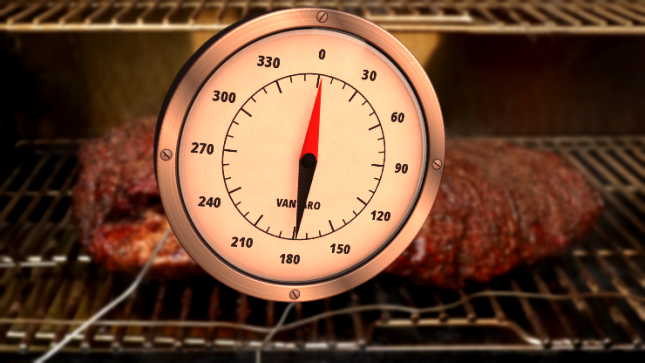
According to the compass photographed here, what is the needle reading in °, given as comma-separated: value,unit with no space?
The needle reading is 0,°
